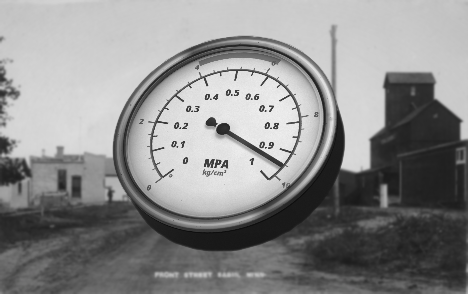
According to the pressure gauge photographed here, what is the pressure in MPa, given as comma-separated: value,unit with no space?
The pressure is 0.95,MPa
